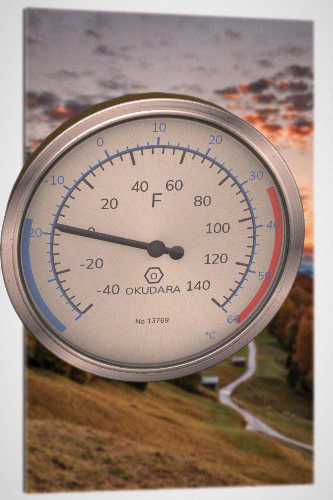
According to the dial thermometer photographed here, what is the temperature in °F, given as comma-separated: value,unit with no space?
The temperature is 0,°F
